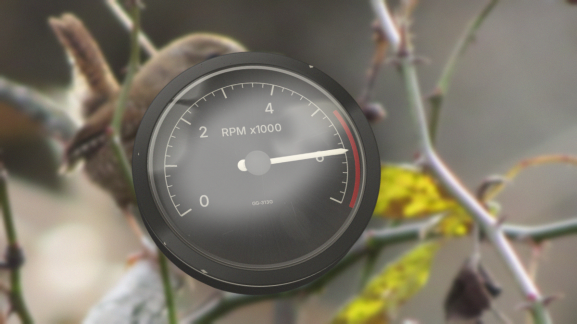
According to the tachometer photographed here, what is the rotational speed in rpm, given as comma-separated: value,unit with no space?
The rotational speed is 6000,rpm
